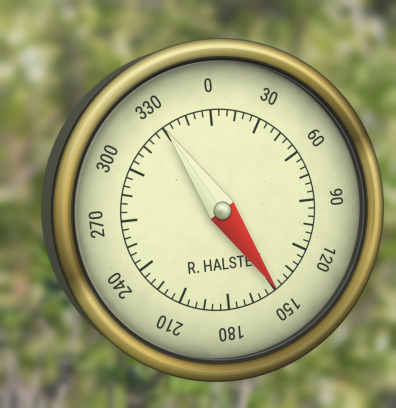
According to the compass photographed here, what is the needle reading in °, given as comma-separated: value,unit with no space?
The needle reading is 150,°
